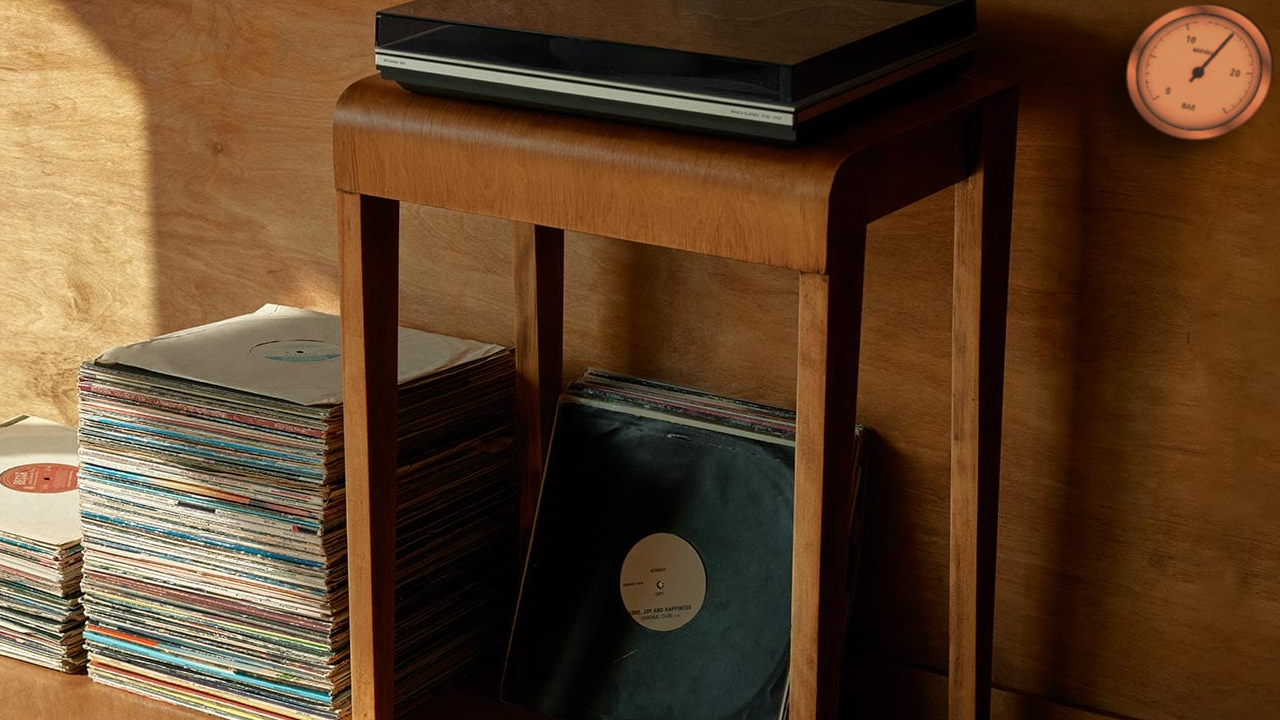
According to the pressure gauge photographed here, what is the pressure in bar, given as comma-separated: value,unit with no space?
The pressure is 15,bar
